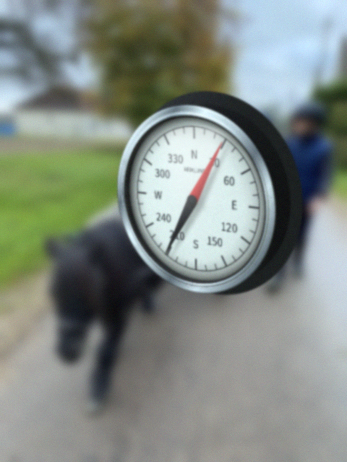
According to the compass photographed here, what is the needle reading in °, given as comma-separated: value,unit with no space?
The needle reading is 30,°
